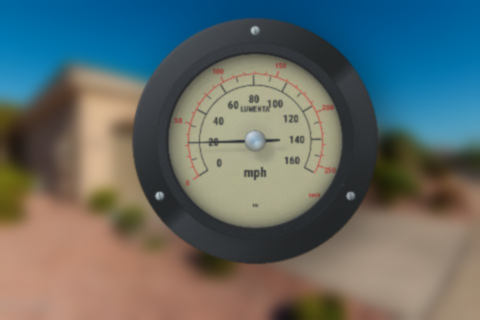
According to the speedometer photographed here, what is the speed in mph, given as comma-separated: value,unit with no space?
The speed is 20,mph
